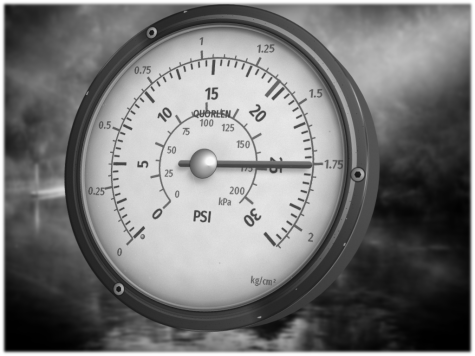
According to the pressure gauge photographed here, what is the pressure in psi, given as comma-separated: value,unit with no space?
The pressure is 25,psi
